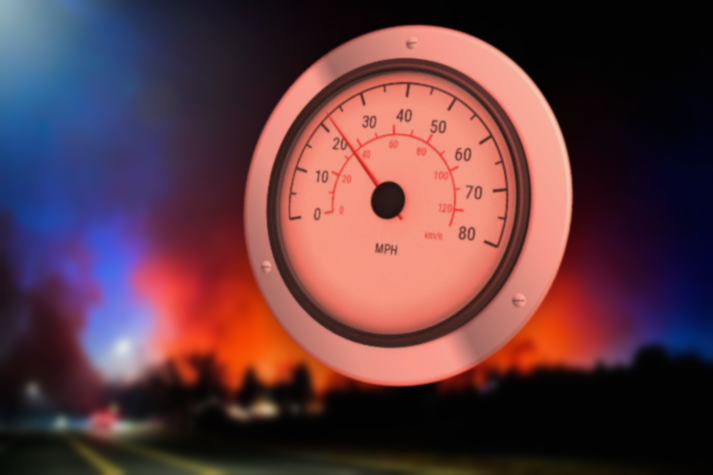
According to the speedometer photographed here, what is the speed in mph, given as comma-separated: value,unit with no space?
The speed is 22.5,mph
